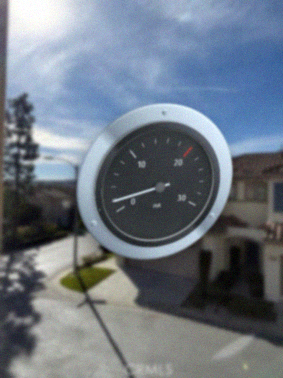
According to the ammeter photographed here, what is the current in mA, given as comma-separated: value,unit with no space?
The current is 2,mA
